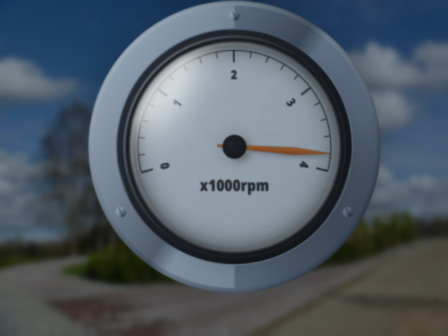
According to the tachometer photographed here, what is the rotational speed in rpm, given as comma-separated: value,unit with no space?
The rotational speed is 3800,rpm
